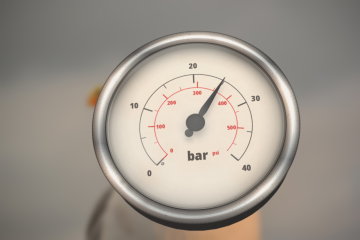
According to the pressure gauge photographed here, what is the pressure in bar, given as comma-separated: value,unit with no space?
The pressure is 25,bar
